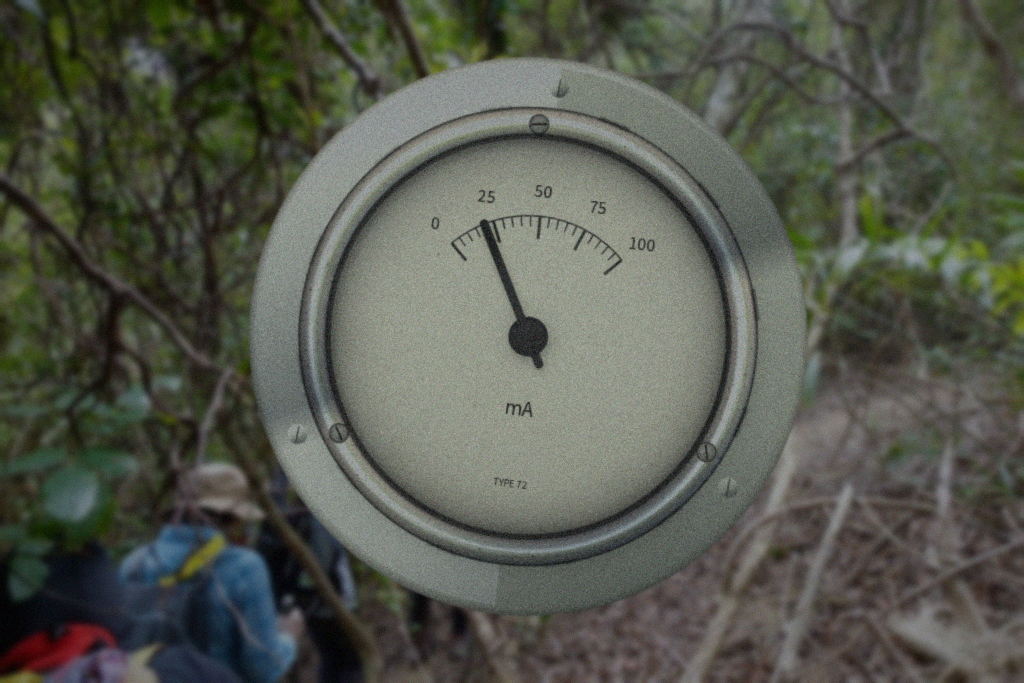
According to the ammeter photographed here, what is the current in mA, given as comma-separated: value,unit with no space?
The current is 20,mA
